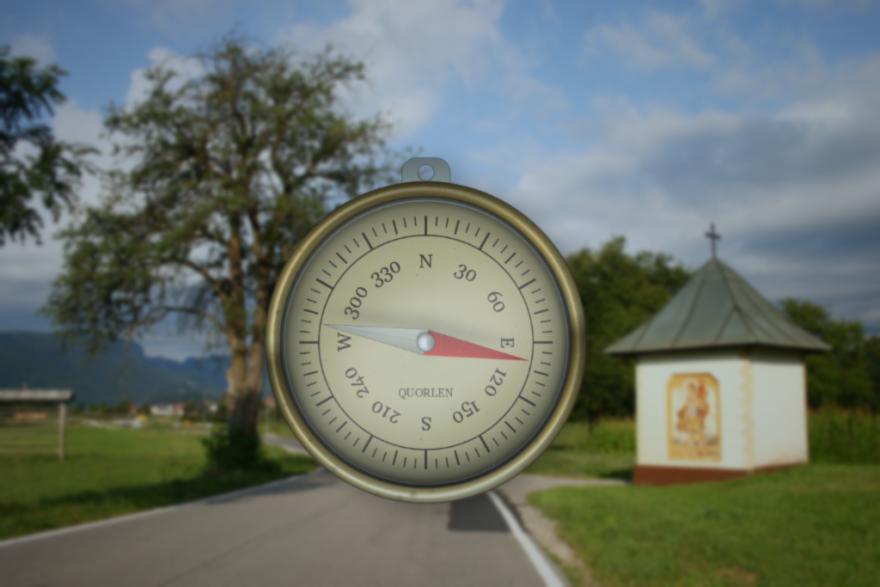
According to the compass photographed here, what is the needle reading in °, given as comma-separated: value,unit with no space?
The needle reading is 100,°
